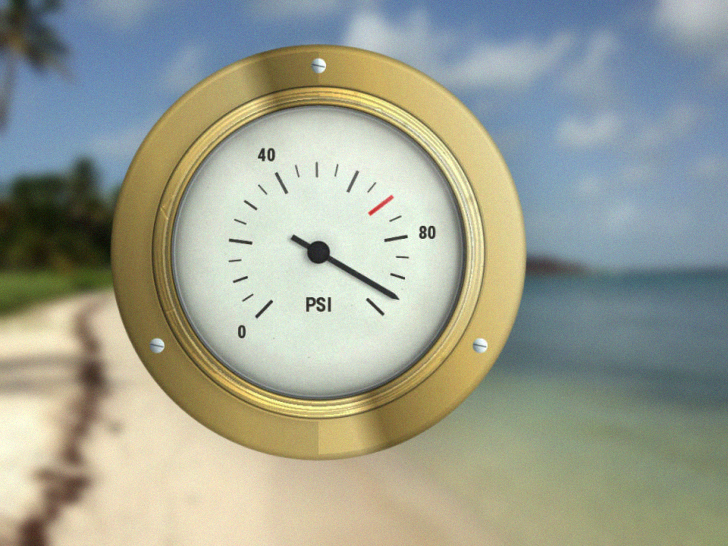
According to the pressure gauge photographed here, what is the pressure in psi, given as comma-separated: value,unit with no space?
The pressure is 95,psi
